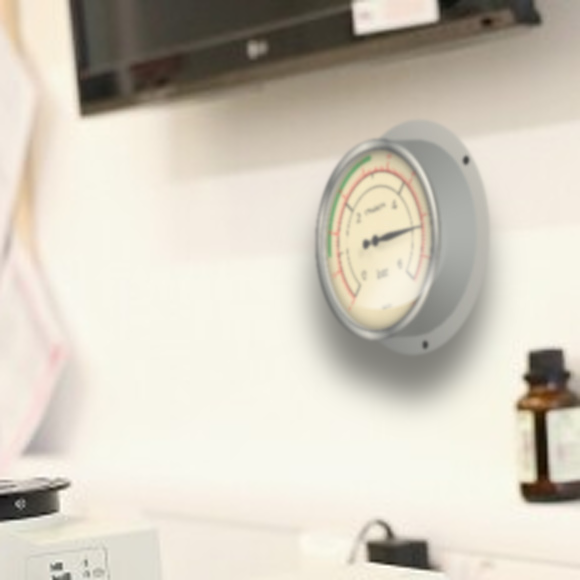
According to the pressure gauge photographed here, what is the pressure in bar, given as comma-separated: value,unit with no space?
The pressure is 5,bar
